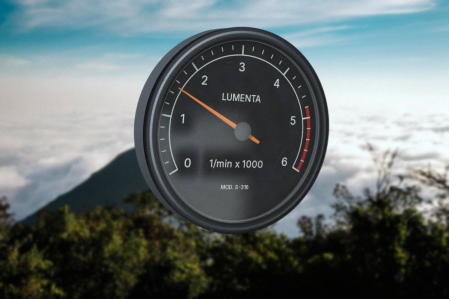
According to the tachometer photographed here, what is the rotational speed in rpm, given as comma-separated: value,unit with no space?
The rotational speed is 1500,rpm
